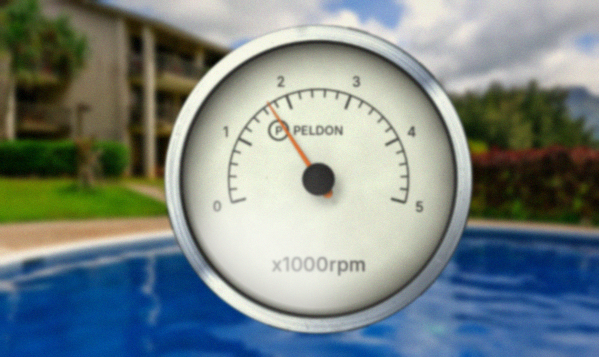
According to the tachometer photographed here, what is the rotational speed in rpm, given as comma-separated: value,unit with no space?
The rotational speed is 1700,rpm
